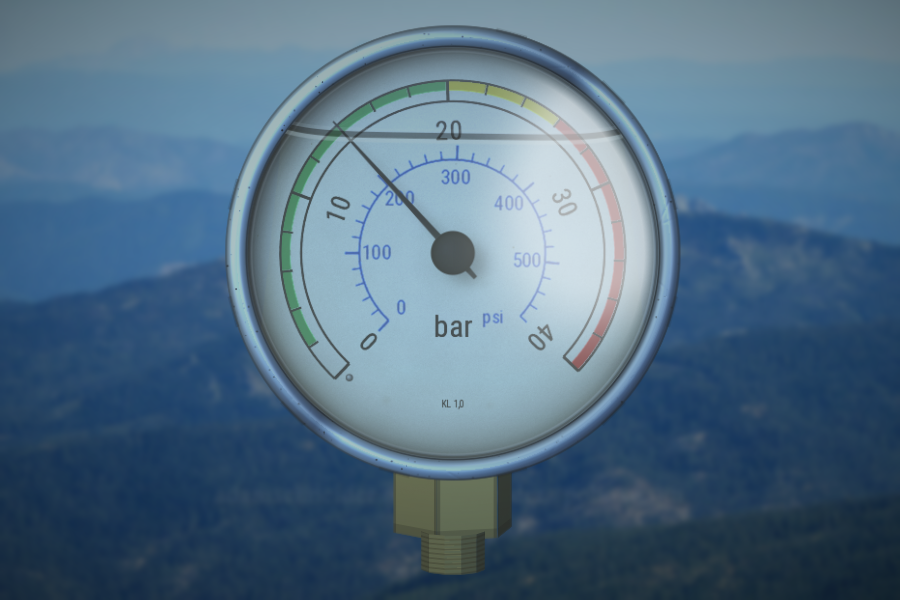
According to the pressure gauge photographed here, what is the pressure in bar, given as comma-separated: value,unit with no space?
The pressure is 14,bar
